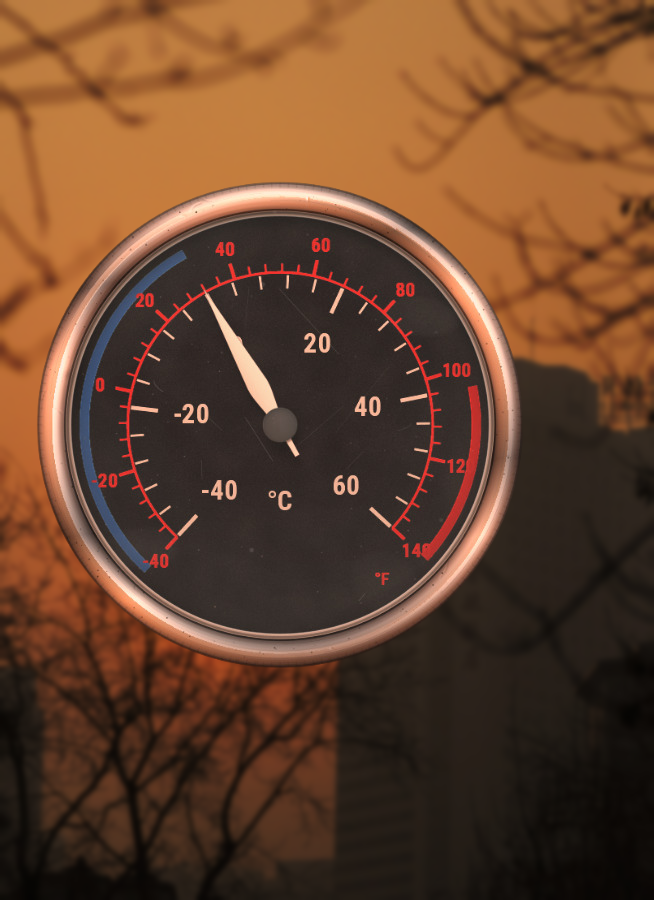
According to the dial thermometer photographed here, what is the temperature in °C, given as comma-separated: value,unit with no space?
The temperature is 0,°C
